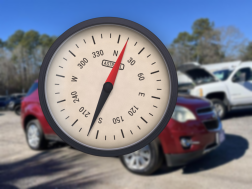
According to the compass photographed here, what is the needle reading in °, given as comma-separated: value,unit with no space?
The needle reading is 10,°
